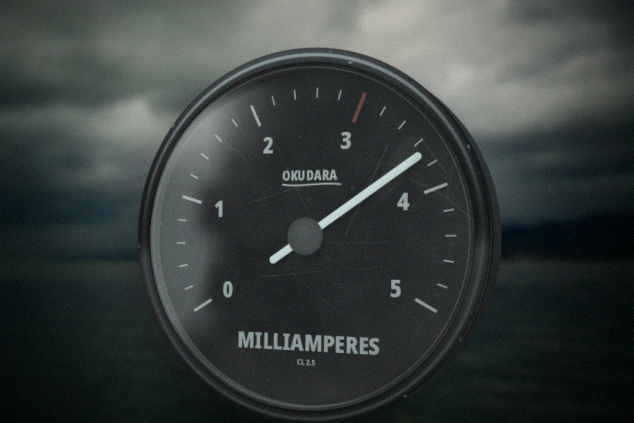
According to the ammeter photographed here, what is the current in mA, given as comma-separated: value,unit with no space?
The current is 3.7,mA
